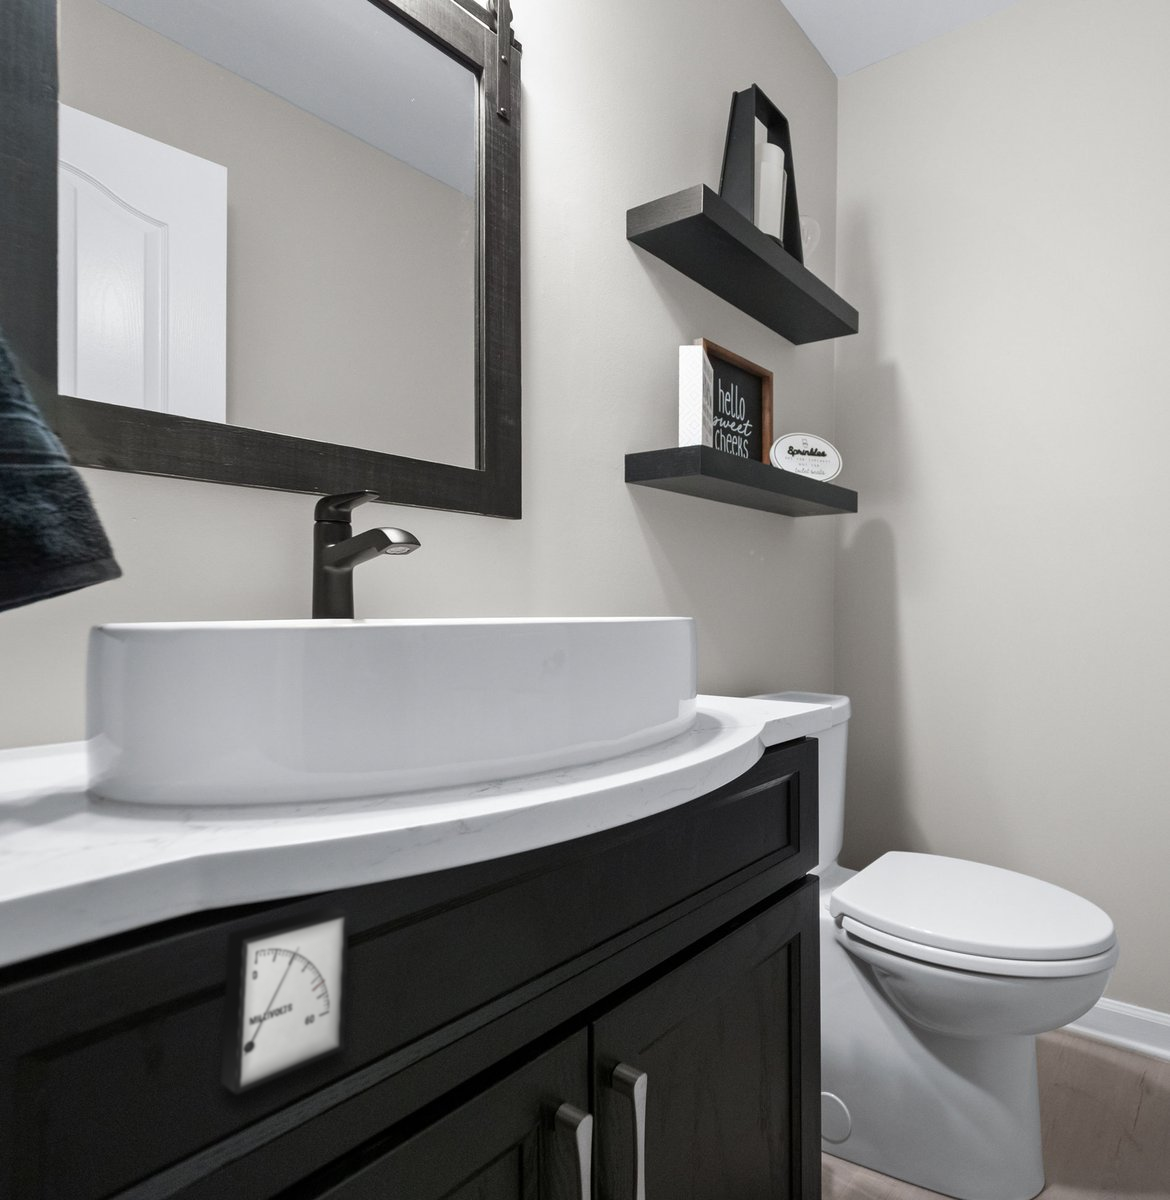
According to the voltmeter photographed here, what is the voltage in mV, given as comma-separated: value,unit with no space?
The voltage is 20,mV
